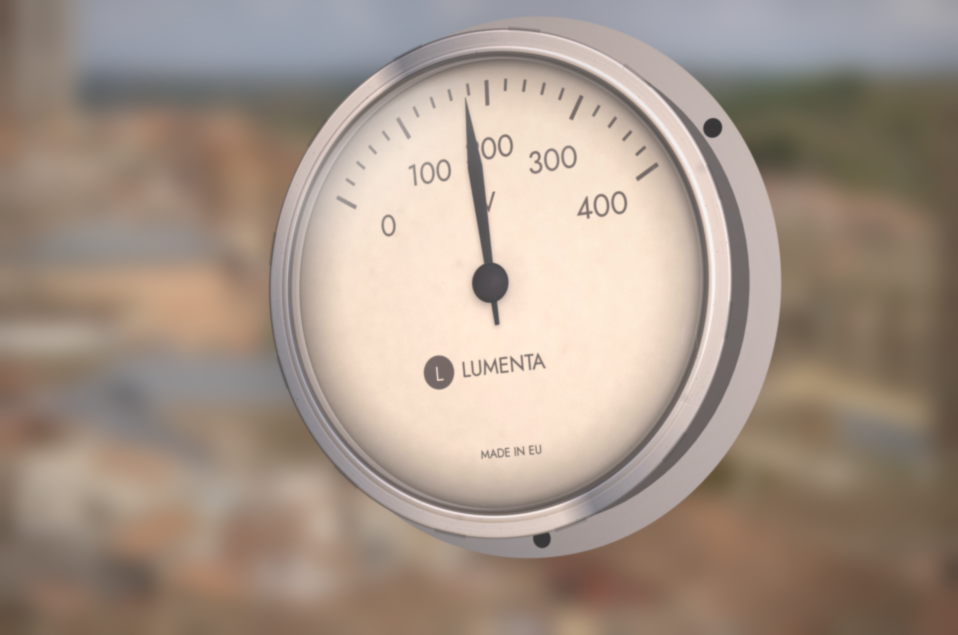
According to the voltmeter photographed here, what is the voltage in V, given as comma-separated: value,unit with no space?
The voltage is 180,V
